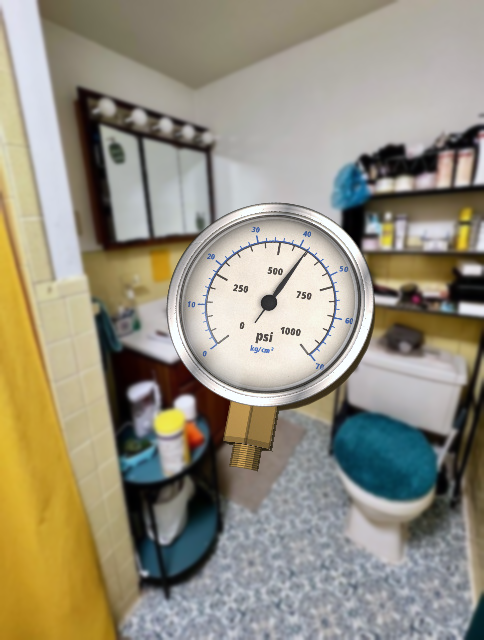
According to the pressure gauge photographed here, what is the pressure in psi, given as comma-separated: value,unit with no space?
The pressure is 600,psi
